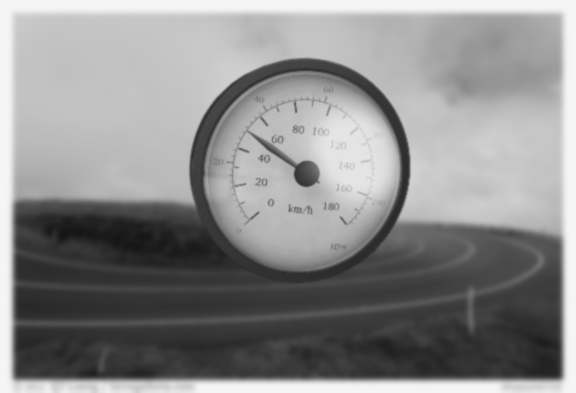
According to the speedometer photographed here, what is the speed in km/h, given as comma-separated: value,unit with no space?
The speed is 50,km/h
